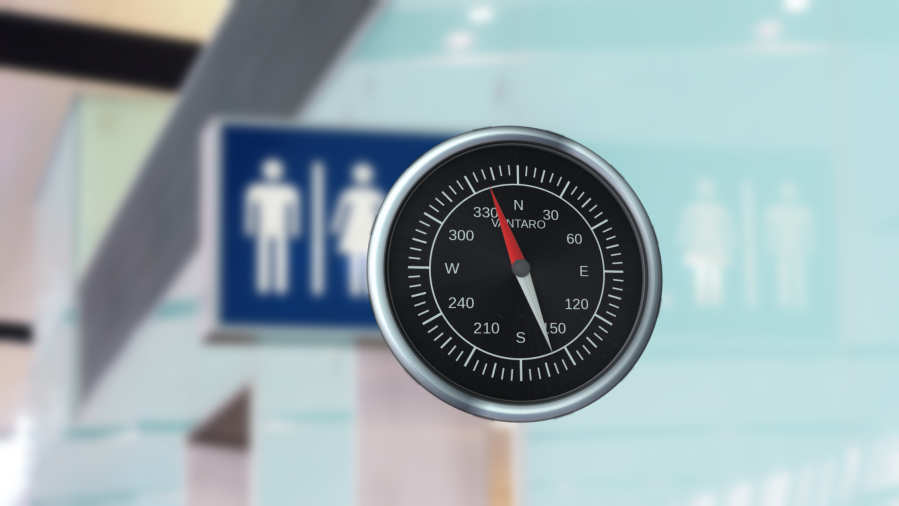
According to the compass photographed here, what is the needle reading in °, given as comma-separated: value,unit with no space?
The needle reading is 340,°
